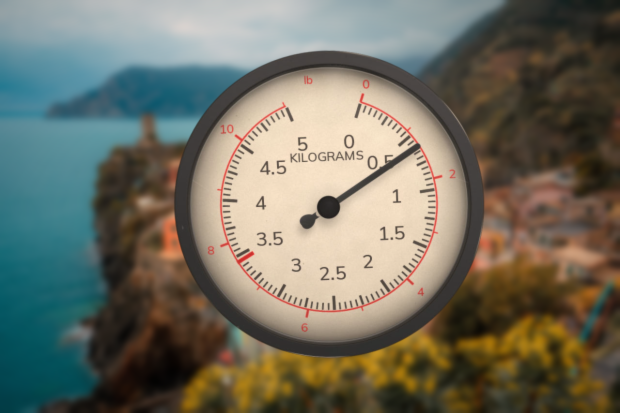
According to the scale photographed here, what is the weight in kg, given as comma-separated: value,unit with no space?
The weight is 0.6,kg
